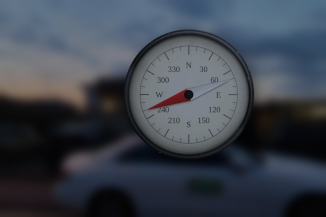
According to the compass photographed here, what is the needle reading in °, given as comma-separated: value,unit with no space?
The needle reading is 250,°
